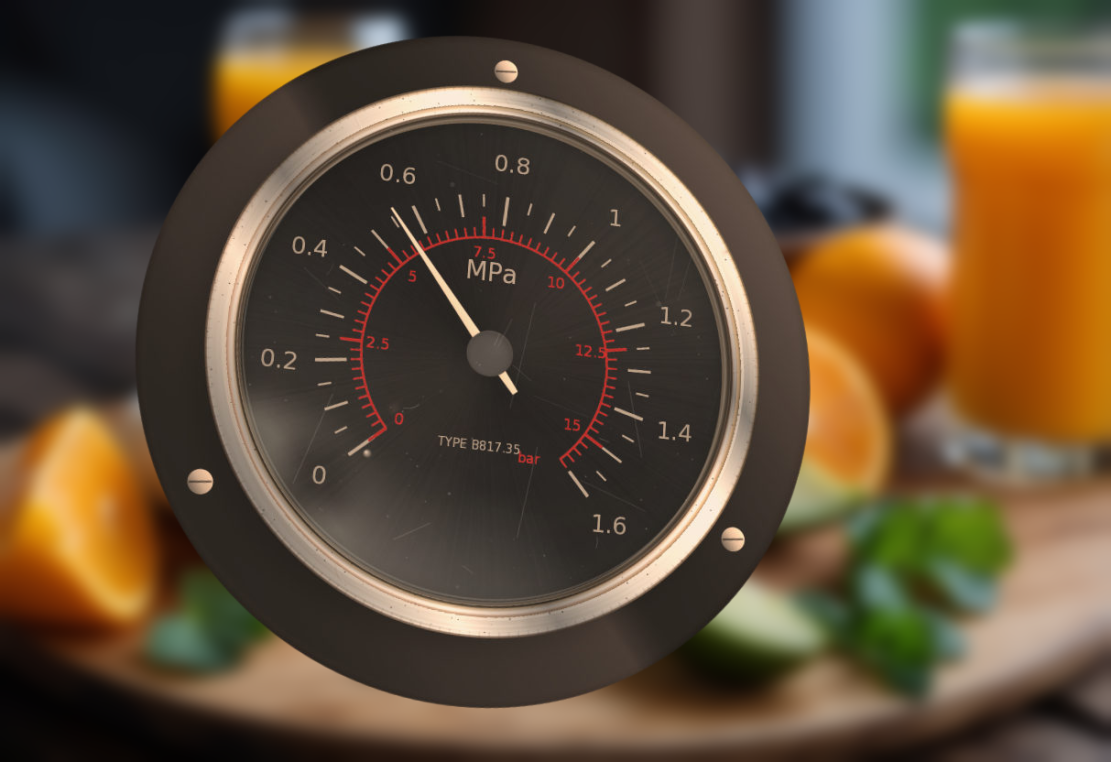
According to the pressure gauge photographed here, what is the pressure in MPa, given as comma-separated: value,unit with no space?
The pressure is 0.55,MPa
